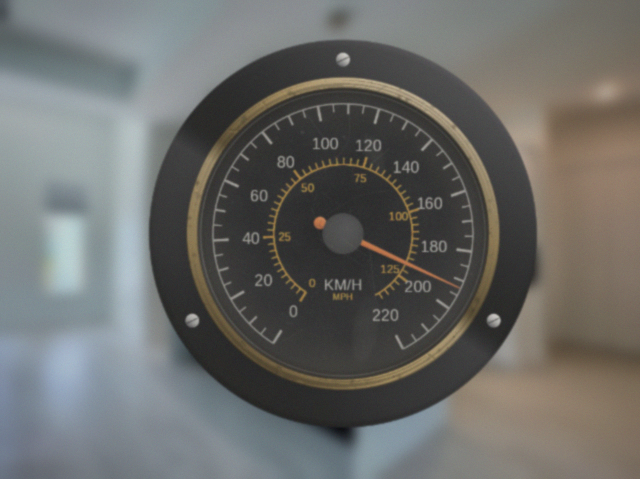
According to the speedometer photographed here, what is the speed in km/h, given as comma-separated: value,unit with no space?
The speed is 192.5,km/h
